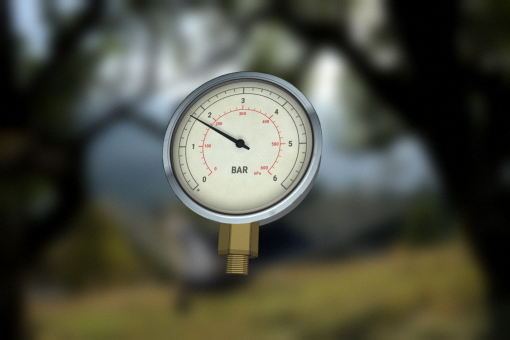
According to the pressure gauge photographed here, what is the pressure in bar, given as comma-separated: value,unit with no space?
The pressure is 1.7,bar
